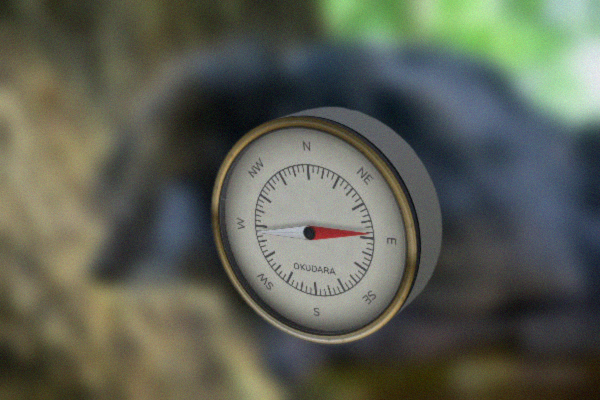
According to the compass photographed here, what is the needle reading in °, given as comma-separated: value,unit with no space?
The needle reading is 85,°
